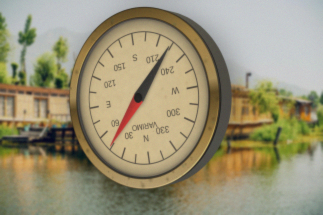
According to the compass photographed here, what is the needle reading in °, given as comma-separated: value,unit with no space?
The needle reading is 45,°
